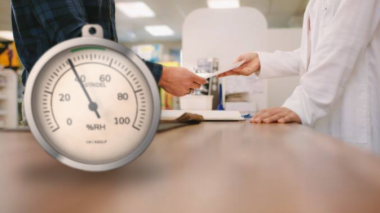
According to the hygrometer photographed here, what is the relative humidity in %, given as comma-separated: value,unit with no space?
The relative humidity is 40,%
